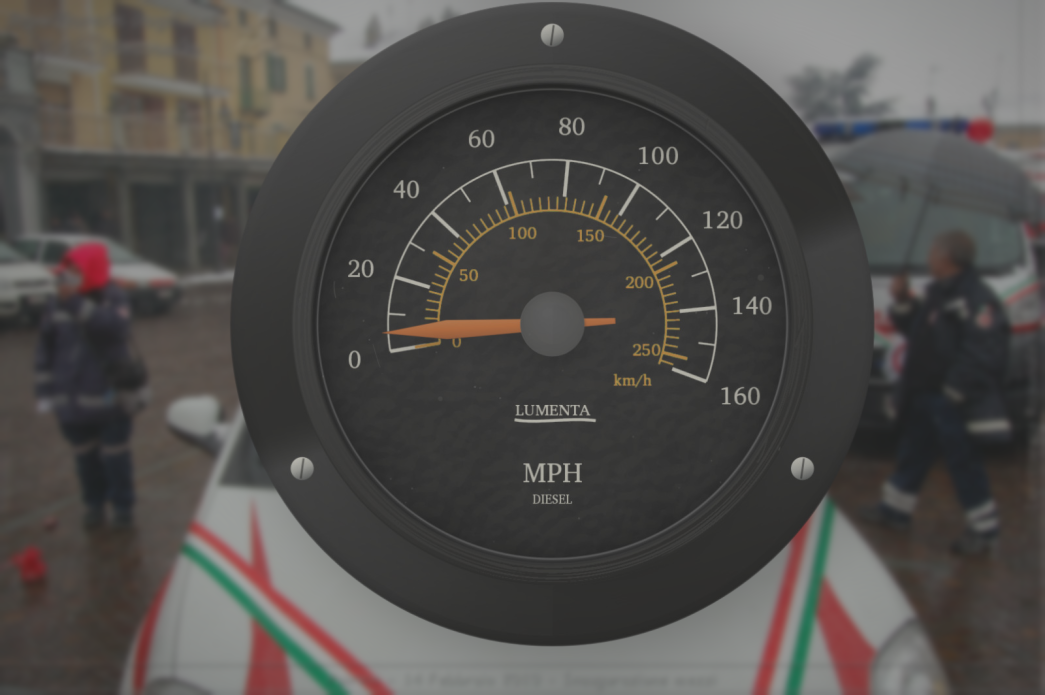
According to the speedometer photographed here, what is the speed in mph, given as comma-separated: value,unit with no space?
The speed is 5,mph
